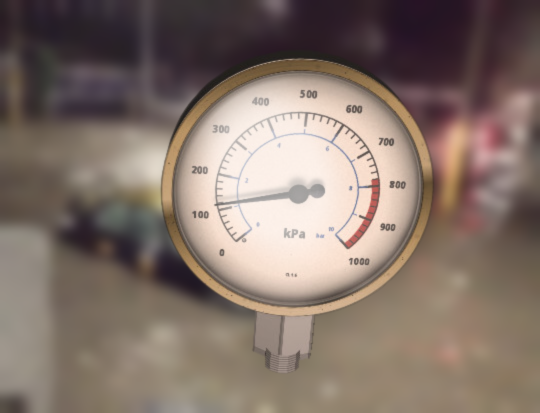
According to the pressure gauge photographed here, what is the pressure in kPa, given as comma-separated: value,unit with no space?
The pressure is 120,kPa
